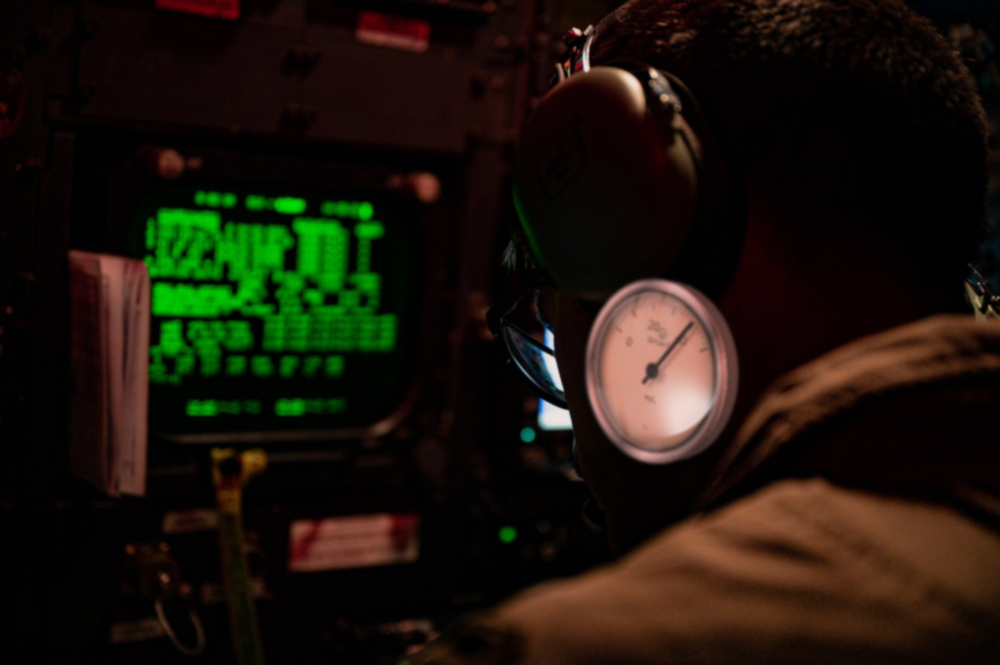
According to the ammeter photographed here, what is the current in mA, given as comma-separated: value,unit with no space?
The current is 40,mA
